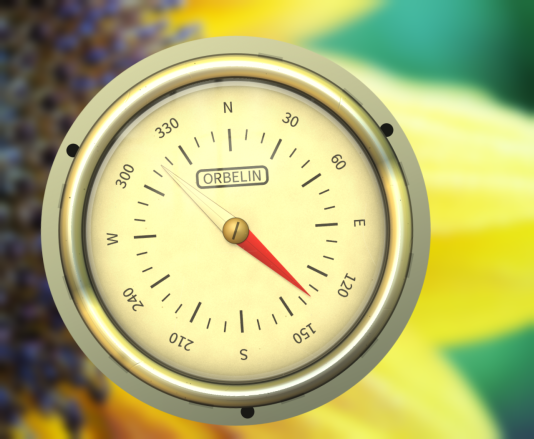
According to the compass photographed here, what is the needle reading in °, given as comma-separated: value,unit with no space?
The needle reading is 135,°
